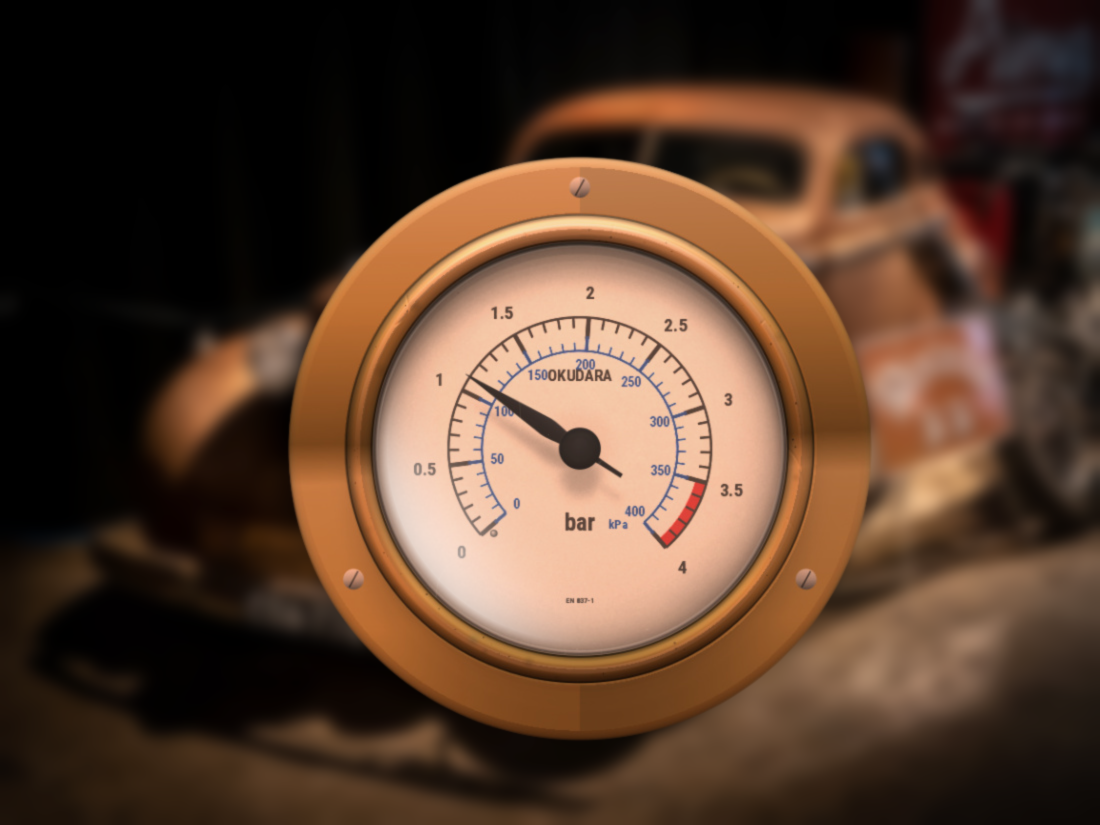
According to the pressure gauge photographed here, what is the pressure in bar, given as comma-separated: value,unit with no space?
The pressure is 1.1,bar
